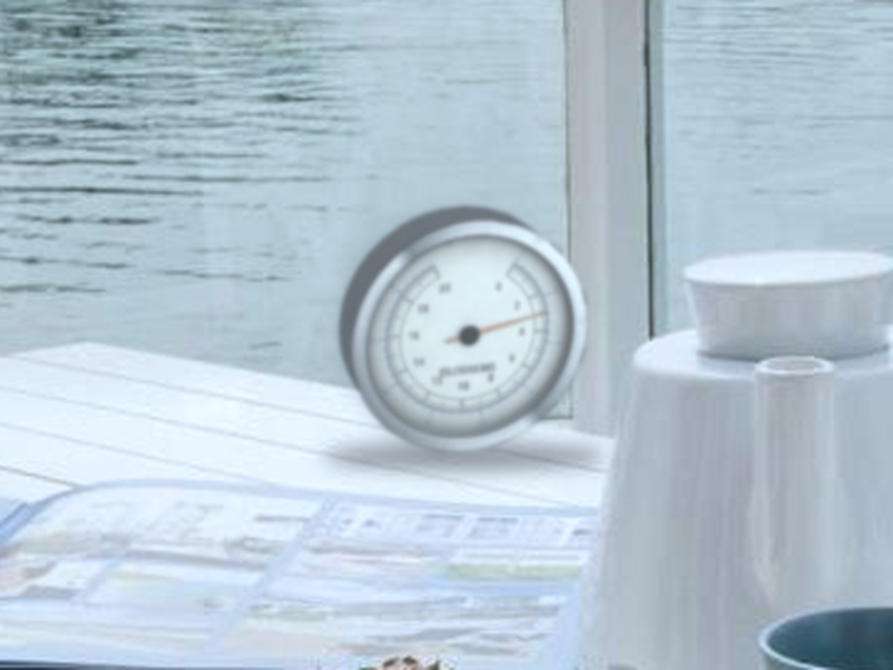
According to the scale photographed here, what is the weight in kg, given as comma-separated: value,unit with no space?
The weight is 3,kg
